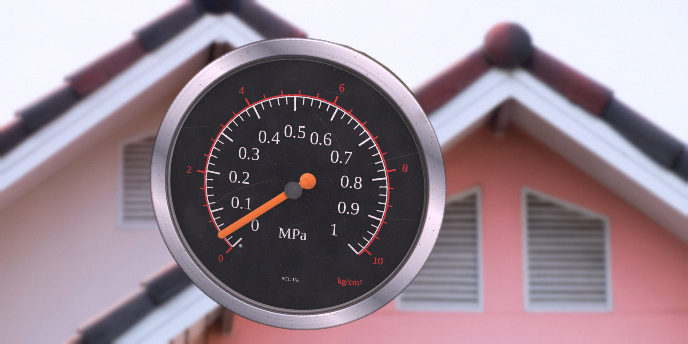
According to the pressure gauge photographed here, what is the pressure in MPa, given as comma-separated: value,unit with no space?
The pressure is 0.04,MPa
